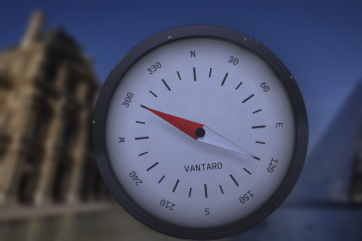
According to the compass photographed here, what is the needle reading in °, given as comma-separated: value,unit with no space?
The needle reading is 300,°
